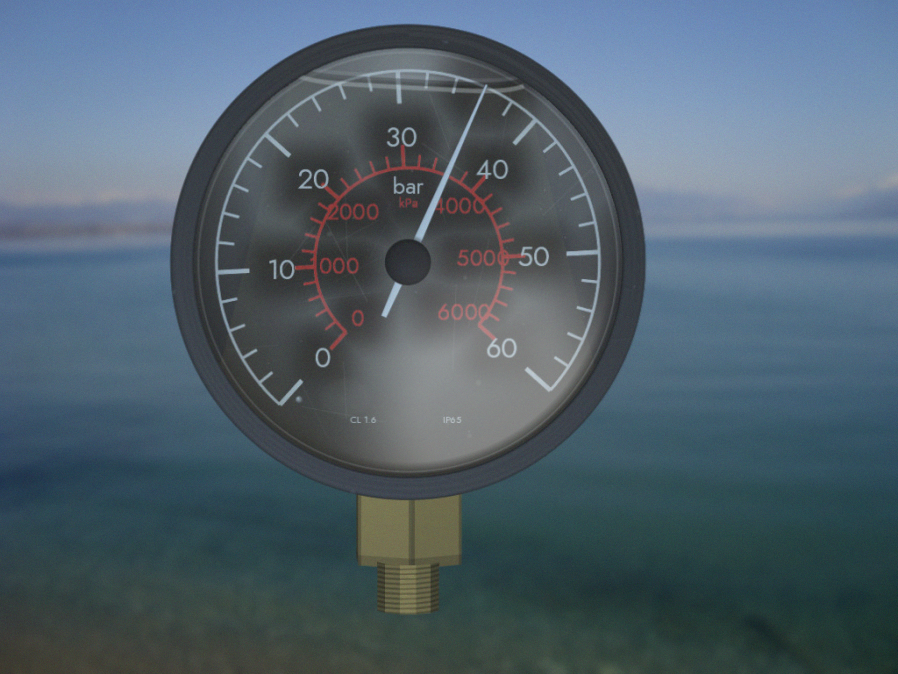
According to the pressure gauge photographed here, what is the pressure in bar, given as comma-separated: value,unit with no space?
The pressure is 36,bar
